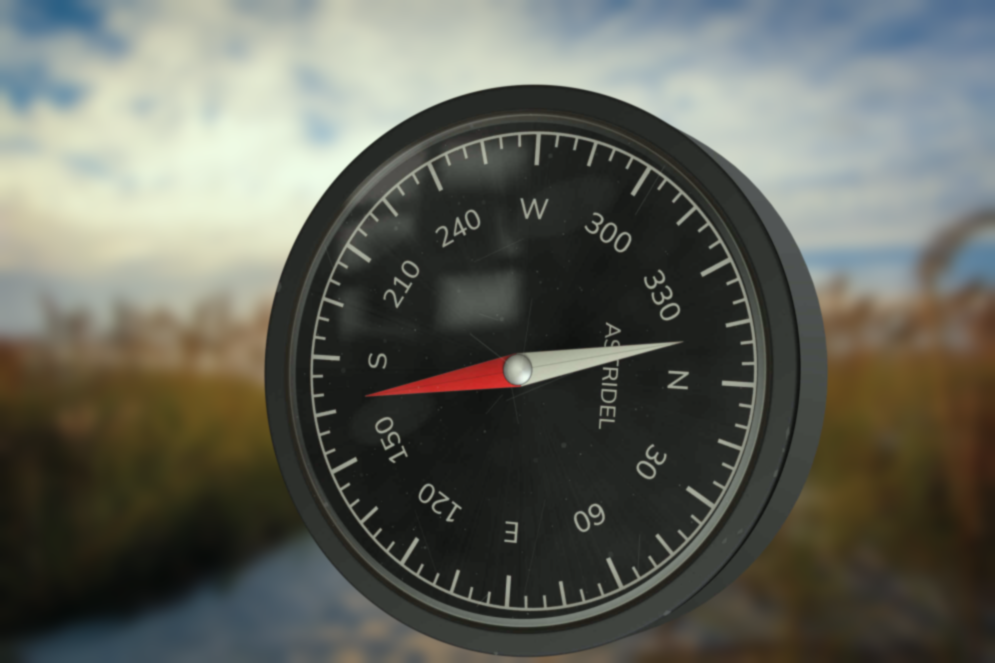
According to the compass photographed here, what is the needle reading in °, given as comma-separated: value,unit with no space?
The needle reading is 167.5,°
